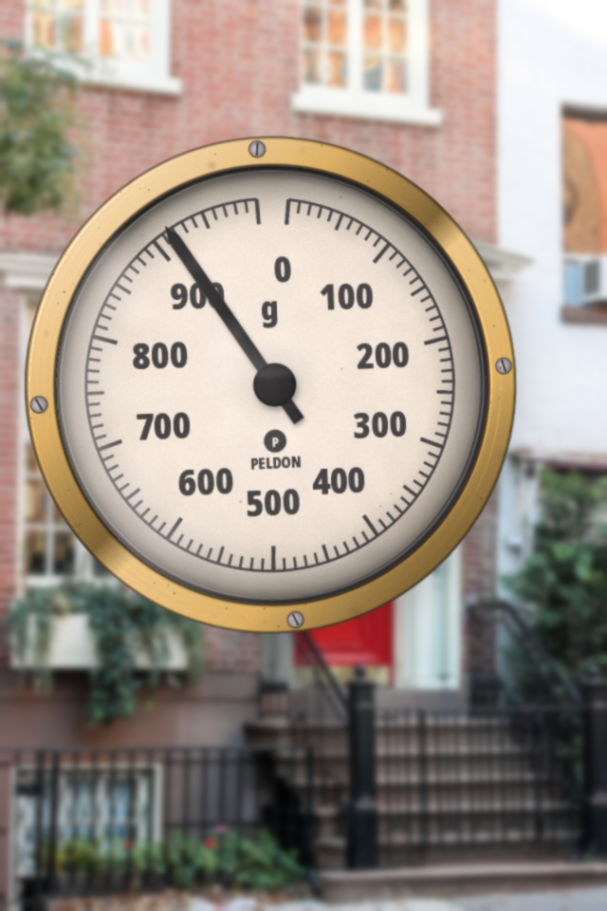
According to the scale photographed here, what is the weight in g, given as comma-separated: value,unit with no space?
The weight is 915,g
